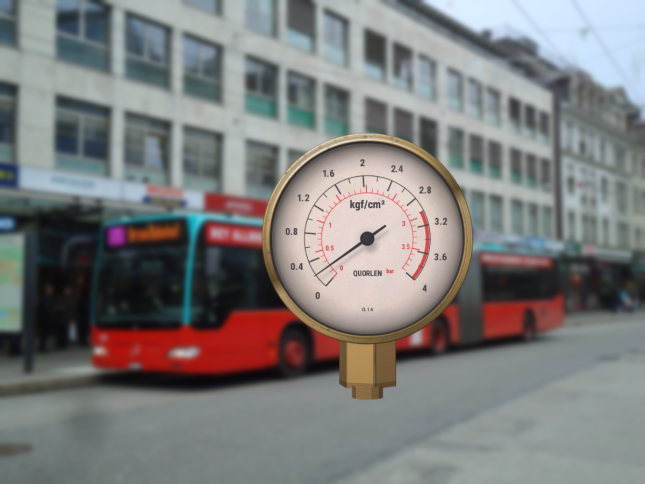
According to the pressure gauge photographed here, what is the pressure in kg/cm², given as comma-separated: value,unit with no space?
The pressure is 0.2,kg/cm²
